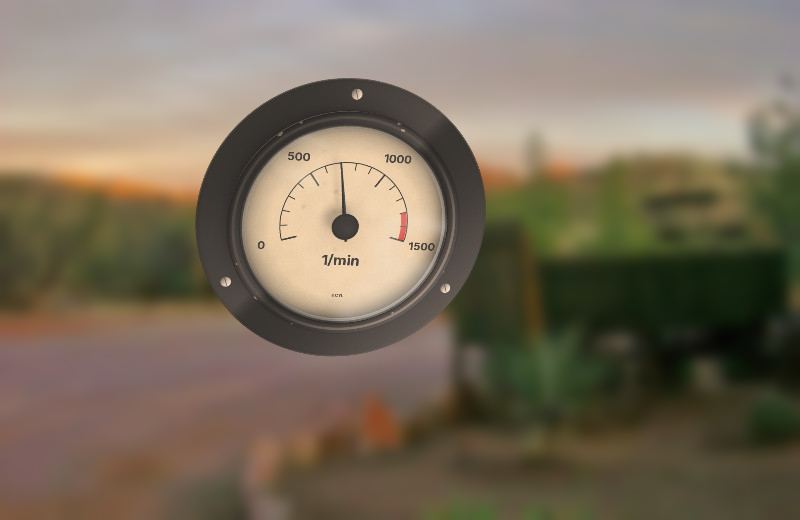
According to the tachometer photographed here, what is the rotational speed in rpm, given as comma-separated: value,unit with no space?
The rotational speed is 700,rpm
